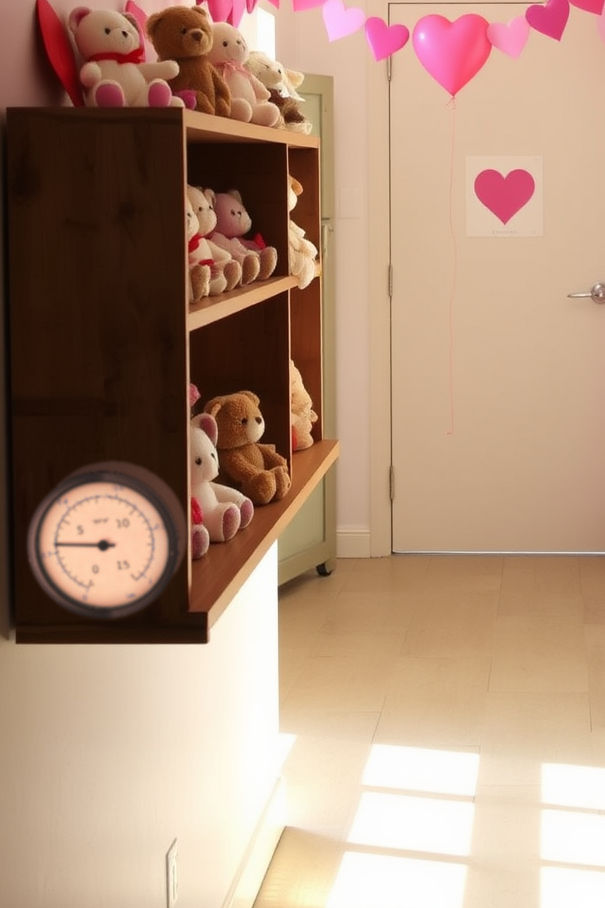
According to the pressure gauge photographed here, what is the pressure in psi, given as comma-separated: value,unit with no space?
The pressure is 3.5,psi
